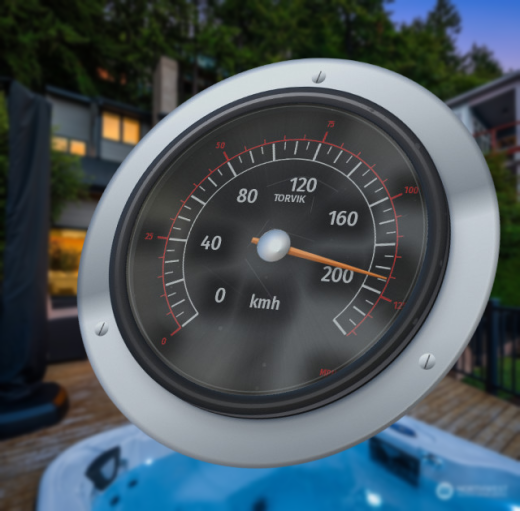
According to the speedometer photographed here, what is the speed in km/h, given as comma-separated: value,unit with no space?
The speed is 195,km/h
